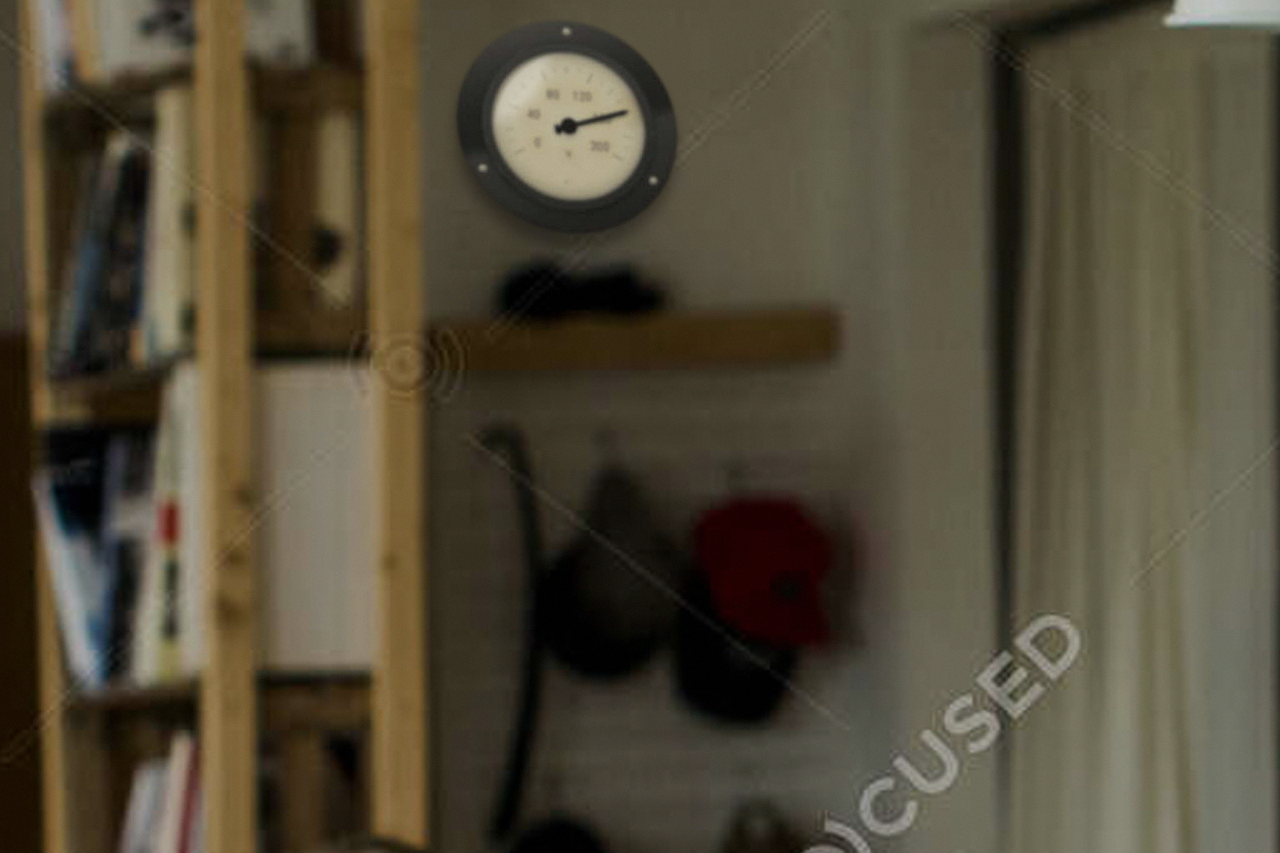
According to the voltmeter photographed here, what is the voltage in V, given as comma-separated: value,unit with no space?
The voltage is 160,V
